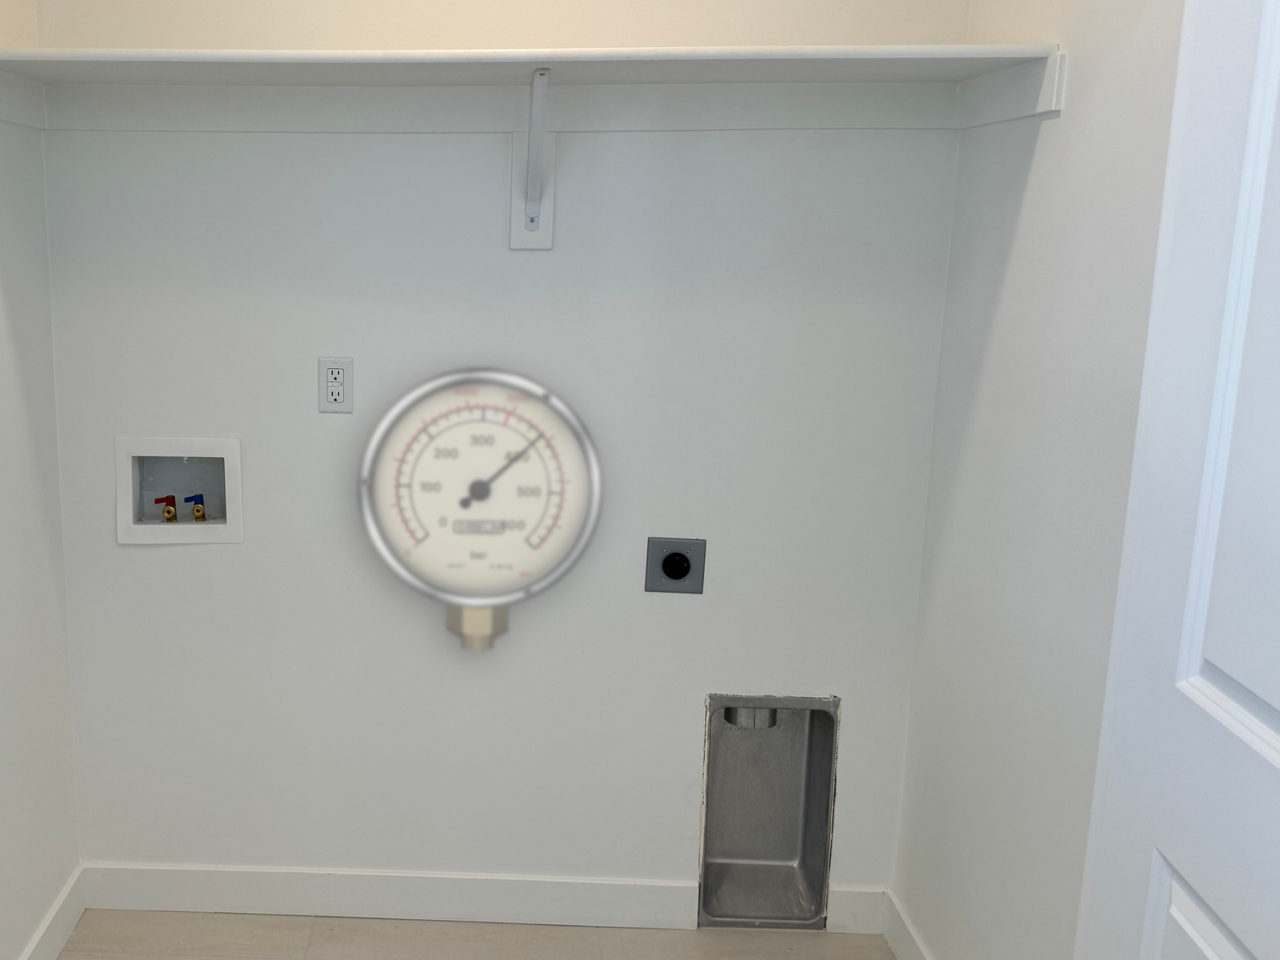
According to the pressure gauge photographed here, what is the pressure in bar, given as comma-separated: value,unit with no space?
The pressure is 400,bar
